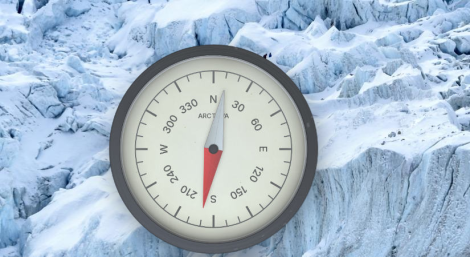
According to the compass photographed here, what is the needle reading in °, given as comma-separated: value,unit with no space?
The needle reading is 190,°
